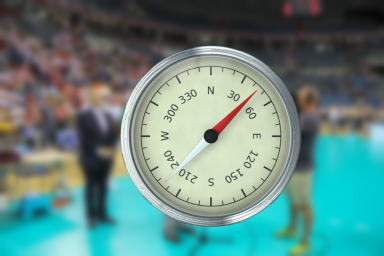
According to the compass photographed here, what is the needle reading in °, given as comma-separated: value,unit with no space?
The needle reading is 45,°
